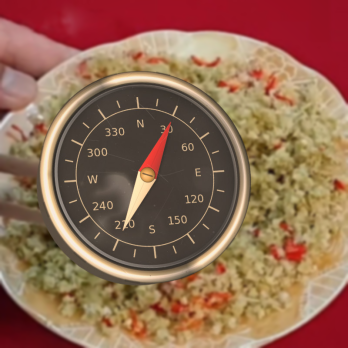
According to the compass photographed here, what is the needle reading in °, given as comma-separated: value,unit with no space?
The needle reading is 30,°
